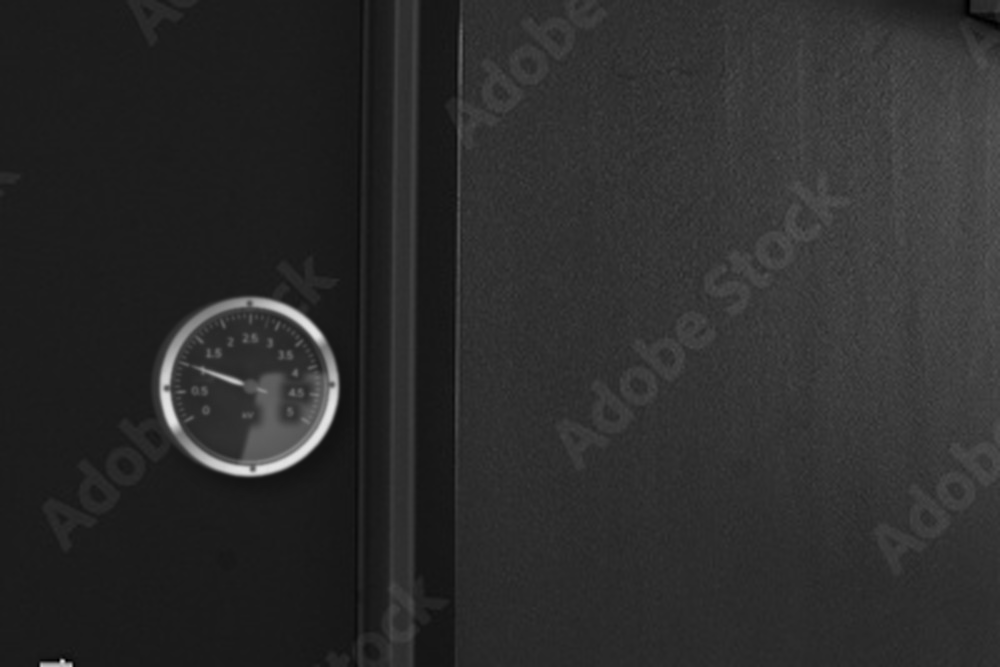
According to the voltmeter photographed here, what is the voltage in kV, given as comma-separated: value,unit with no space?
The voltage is 1,kV
